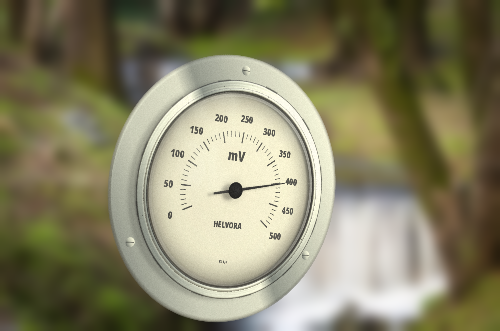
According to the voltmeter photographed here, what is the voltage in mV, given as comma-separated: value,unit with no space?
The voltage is 400,mV
